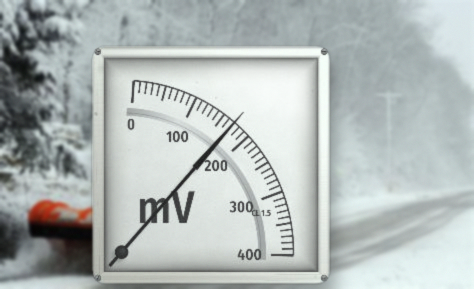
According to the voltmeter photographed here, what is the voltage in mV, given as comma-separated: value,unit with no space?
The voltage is 170,mV
